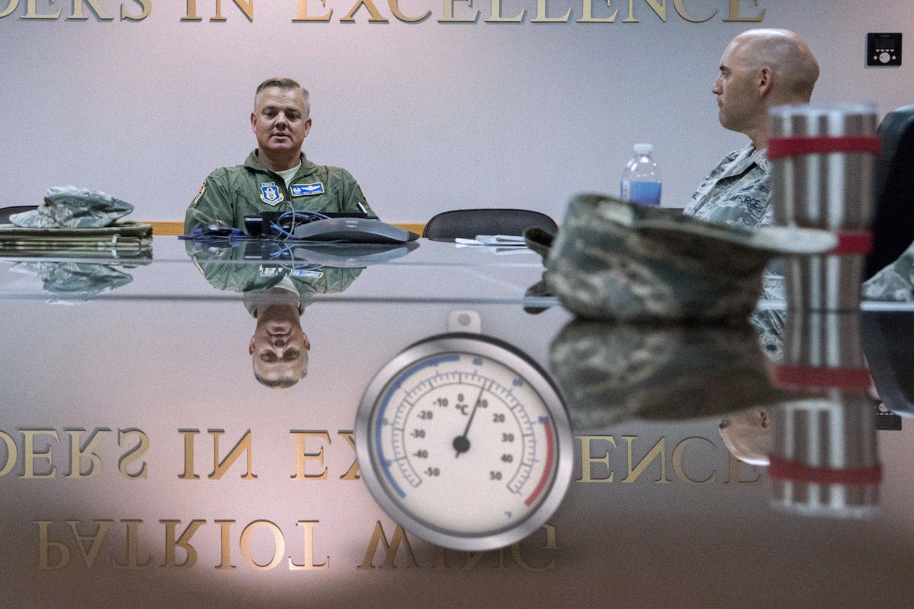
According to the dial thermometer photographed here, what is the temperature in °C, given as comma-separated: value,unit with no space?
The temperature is 8,°C
